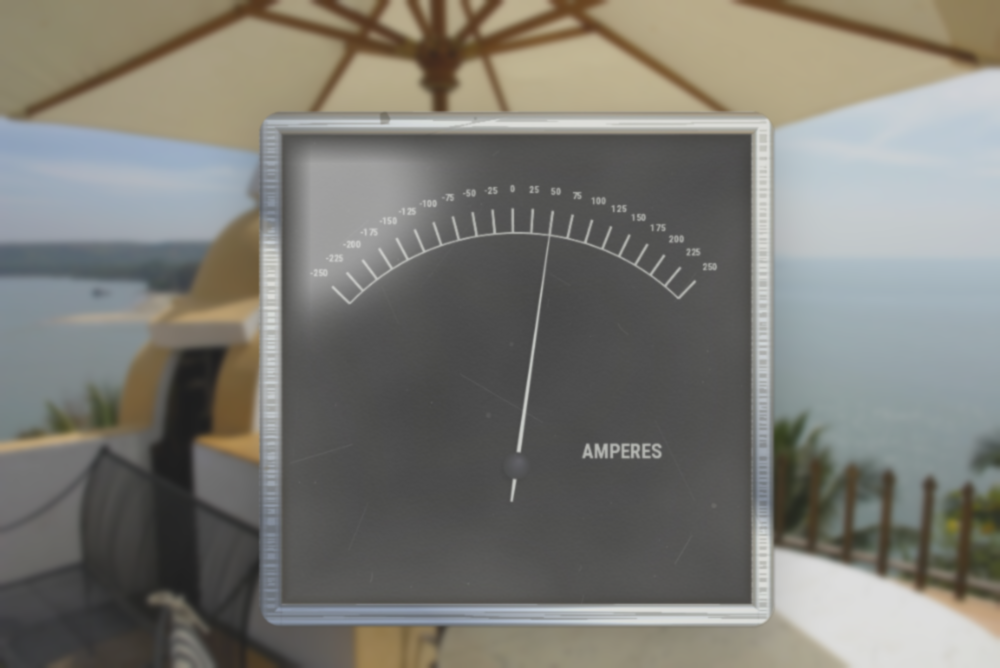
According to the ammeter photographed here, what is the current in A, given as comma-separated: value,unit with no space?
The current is 50,A
